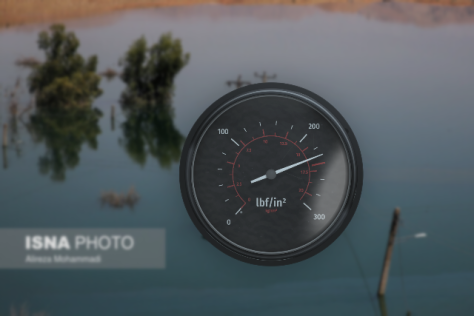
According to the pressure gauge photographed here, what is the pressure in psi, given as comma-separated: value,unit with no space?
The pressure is 230,psi
